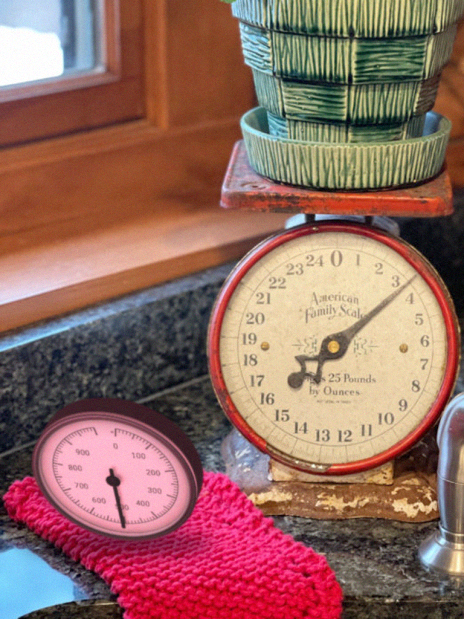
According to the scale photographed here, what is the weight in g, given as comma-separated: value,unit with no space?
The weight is 500,g
